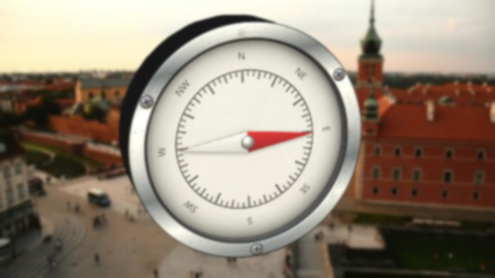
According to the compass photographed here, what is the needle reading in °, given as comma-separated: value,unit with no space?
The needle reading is 90,°
